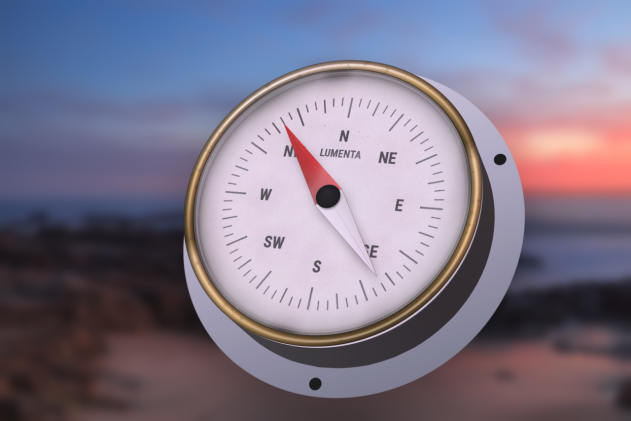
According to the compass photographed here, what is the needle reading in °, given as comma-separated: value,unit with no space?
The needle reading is 320,°
